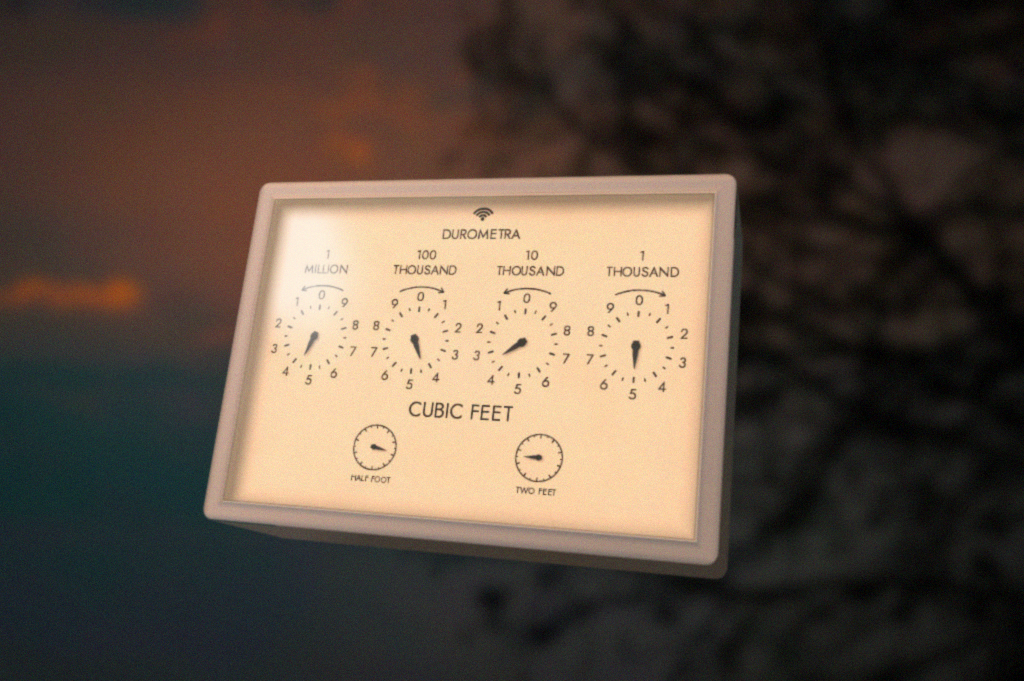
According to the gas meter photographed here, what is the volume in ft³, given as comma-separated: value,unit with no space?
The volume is 443500,ft³
